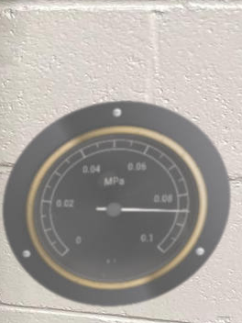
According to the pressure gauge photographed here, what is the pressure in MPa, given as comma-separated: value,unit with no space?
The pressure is 0.085,MPa
